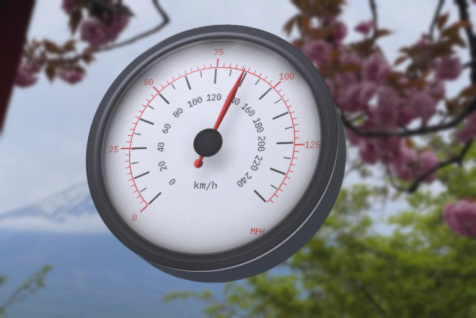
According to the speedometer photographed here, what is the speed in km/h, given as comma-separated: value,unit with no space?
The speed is 140,km/h
